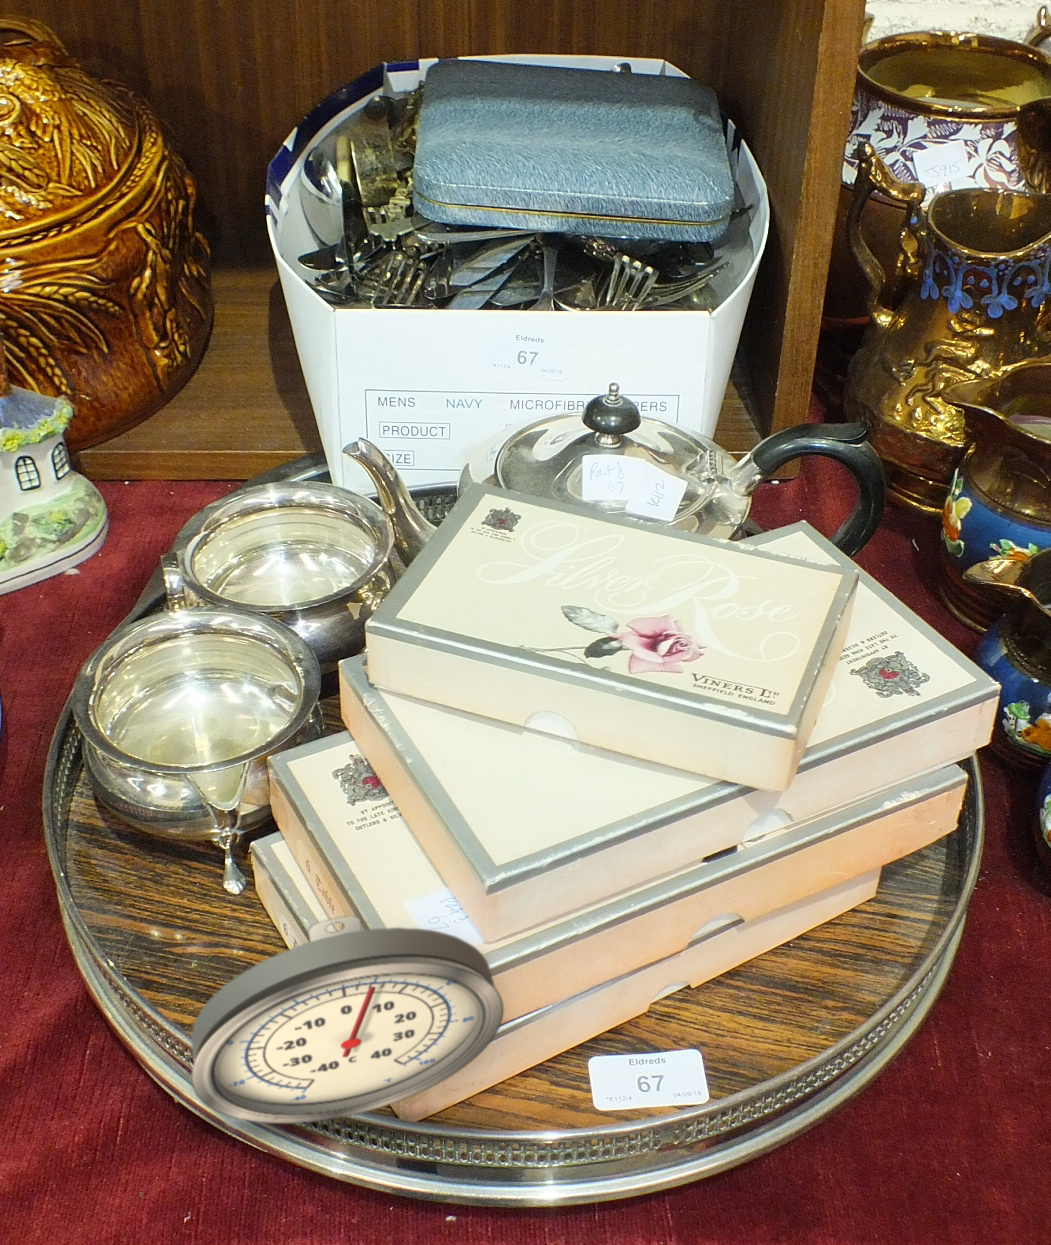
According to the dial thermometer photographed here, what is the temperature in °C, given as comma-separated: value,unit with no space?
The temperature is 4,°C
